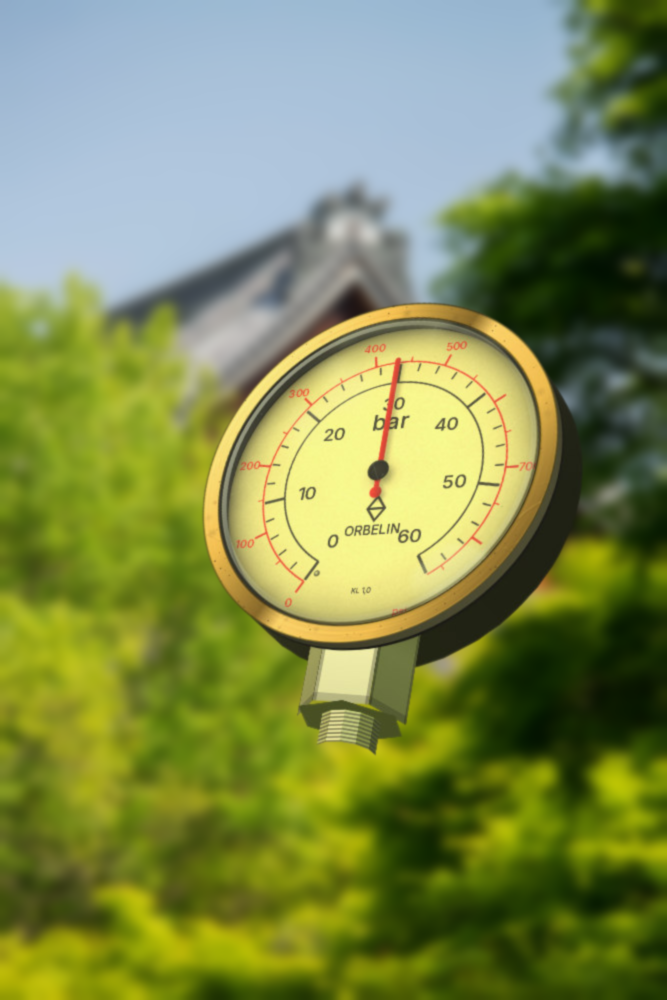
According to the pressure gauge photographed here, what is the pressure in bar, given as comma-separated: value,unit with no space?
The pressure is 30,bar
